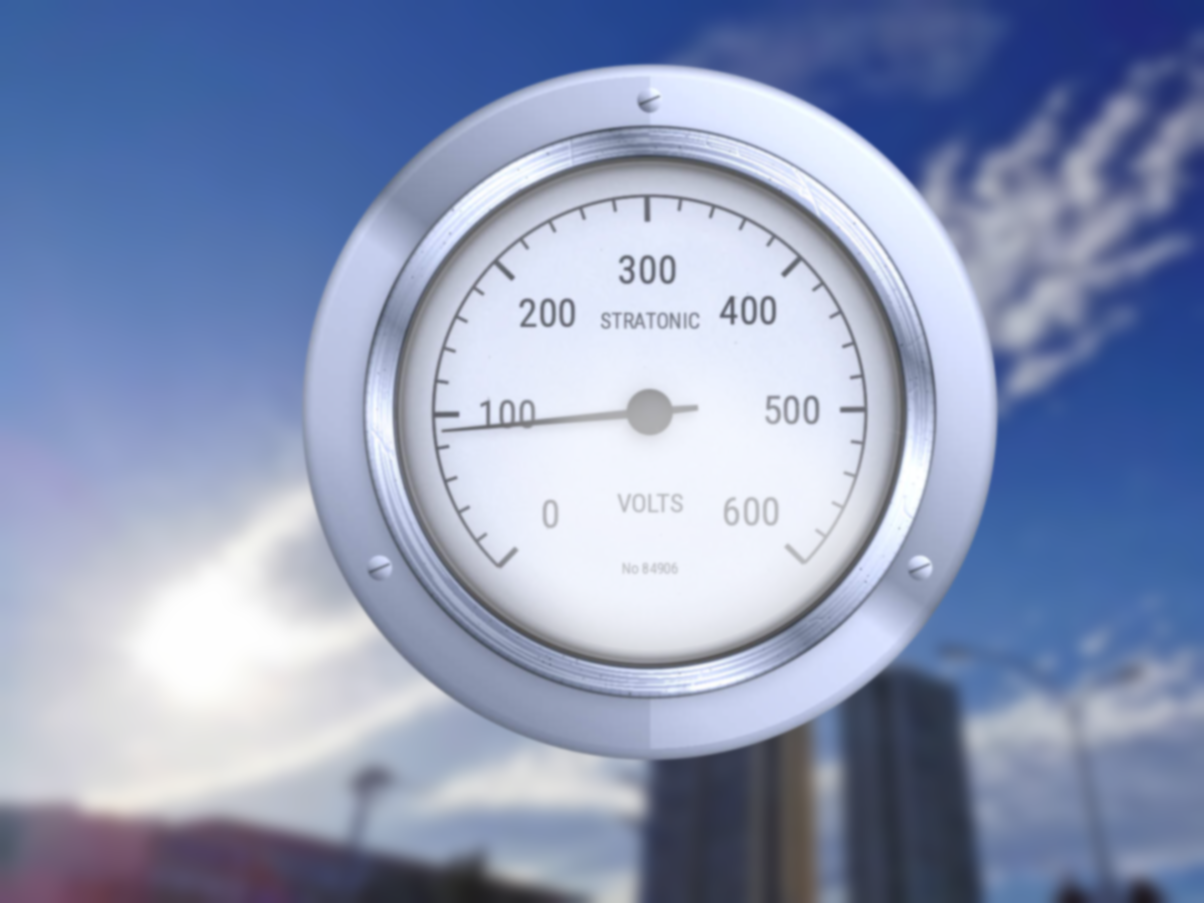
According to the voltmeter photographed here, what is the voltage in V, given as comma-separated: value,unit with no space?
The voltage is 90,V
